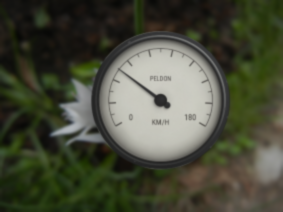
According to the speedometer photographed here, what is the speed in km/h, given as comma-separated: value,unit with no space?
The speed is 50,km/h
